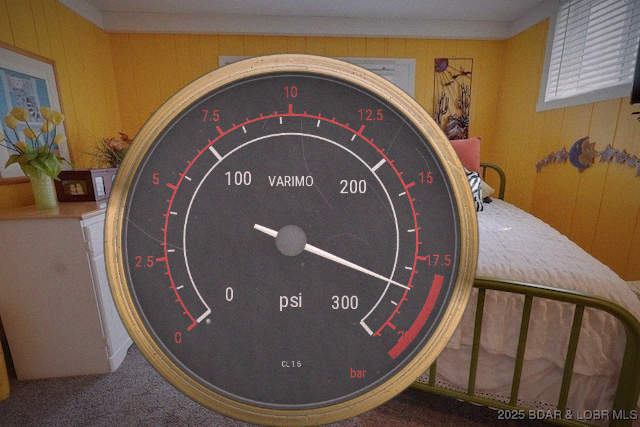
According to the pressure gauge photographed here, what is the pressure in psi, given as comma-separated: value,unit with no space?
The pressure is 270,psi
